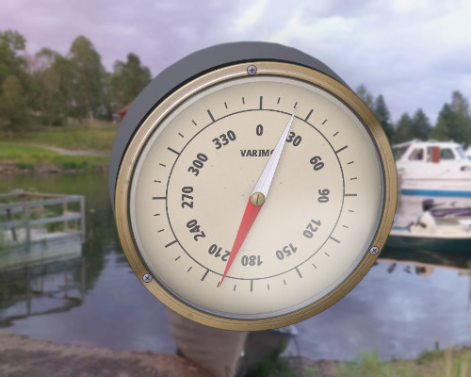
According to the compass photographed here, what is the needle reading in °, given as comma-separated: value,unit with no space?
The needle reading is 200,°
